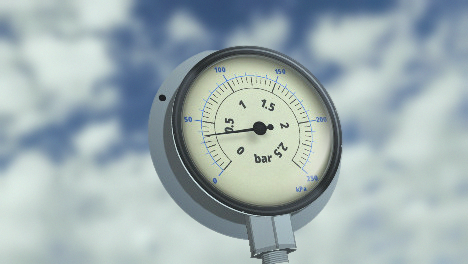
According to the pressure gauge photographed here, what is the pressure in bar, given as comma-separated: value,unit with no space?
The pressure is 0.35,bar
